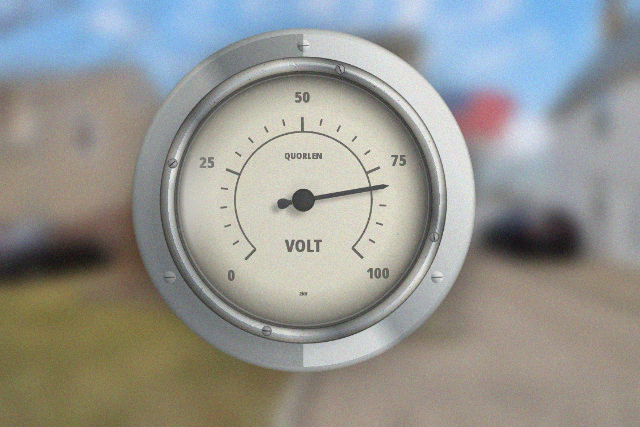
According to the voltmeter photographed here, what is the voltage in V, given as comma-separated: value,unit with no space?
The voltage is 80,V
